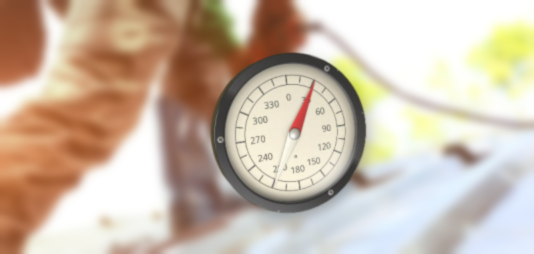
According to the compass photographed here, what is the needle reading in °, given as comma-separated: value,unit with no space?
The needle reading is 30,°
